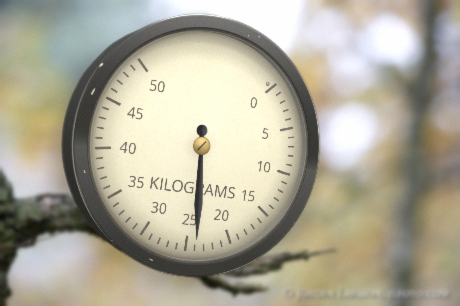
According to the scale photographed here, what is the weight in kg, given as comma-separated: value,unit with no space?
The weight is 24,kg
